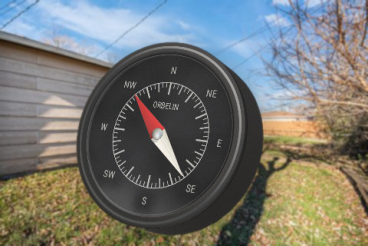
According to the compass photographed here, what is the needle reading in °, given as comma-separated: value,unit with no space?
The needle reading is 315,°
